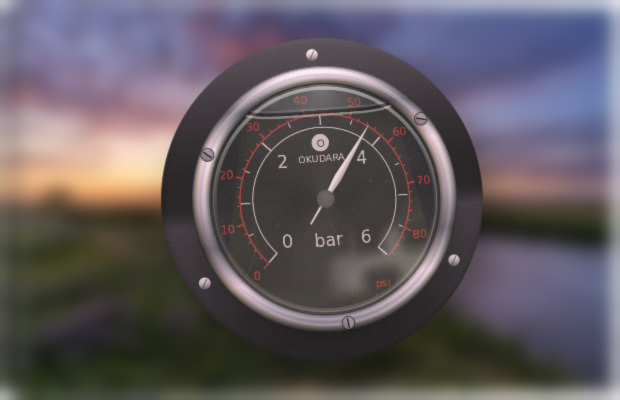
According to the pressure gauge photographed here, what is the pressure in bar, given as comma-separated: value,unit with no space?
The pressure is 3.75,bar
